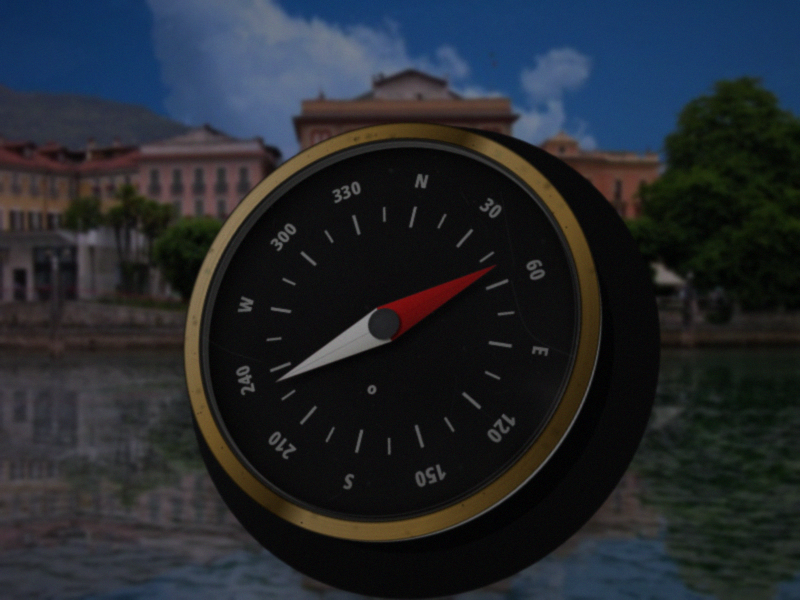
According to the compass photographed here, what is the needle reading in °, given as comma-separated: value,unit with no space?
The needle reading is 52.5,°
